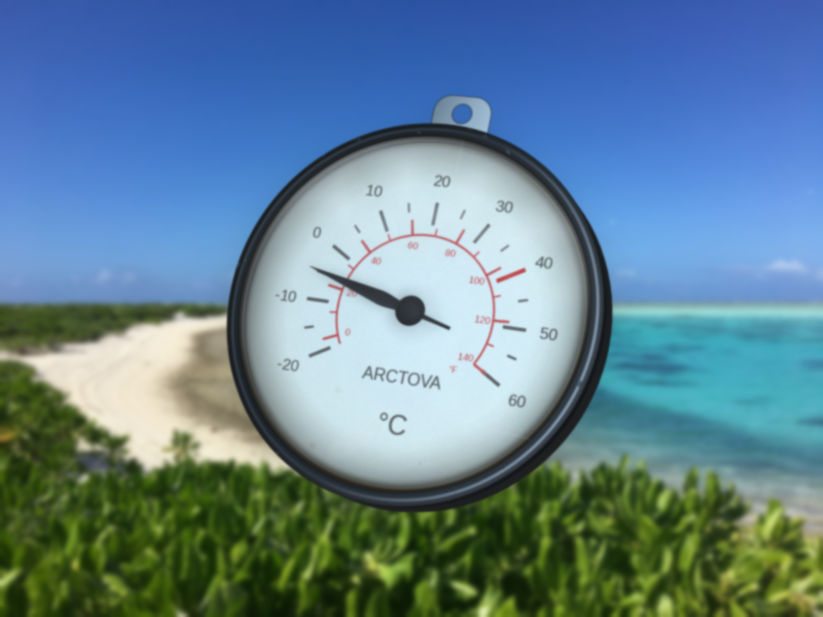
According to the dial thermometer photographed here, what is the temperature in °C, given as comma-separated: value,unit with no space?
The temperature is -5,°C
